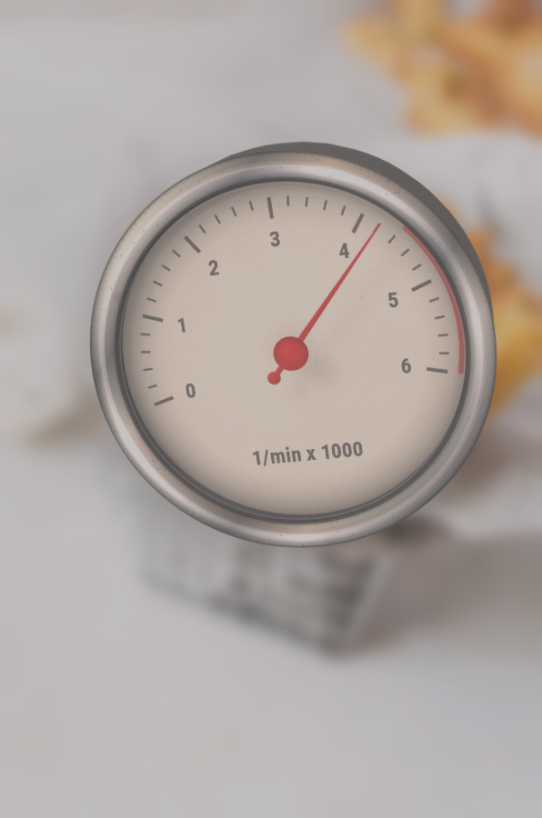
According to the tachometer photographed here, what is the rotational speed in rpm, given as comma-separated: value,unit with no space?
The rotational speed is 4200,rpm
